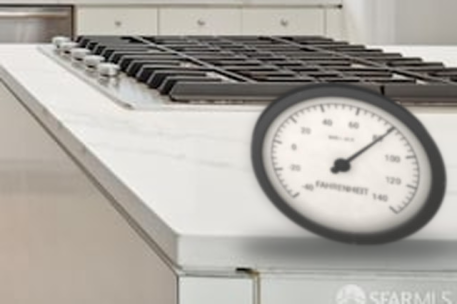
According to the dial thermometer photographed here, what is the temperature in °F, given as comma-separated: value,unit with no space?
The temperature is 80,°F
